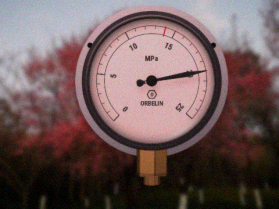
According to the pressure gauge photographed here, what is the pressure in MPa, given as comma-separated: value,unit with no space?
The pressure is 20,MPa
